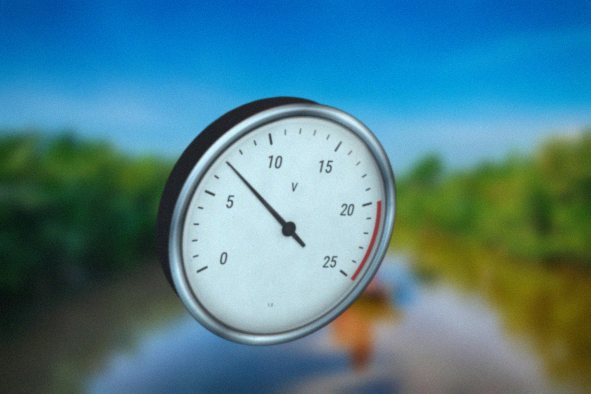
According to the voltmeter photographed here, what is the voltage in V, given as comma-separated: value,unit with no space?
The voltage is 7,V
